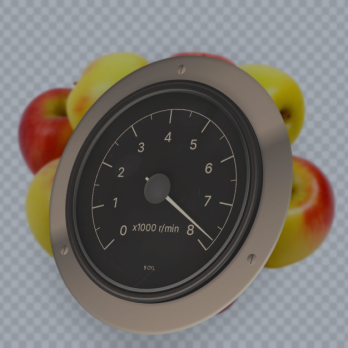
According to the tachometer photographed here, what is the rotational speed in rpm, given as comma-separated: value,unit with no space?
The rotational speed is 7750,rpm
